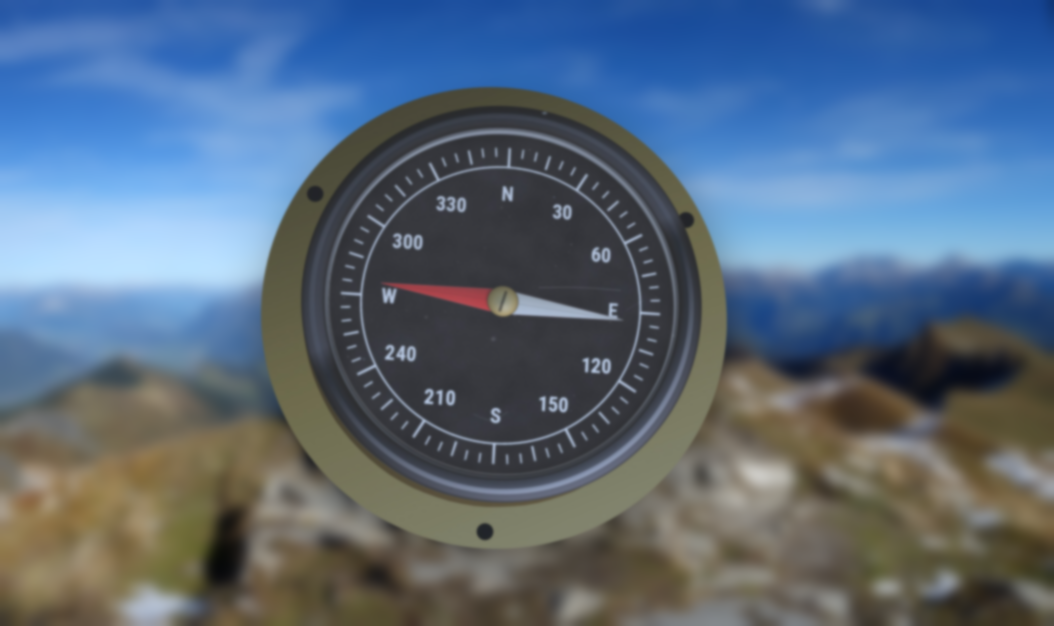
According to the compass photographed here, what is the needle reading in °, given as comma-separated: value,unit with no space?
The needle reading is 275,°
